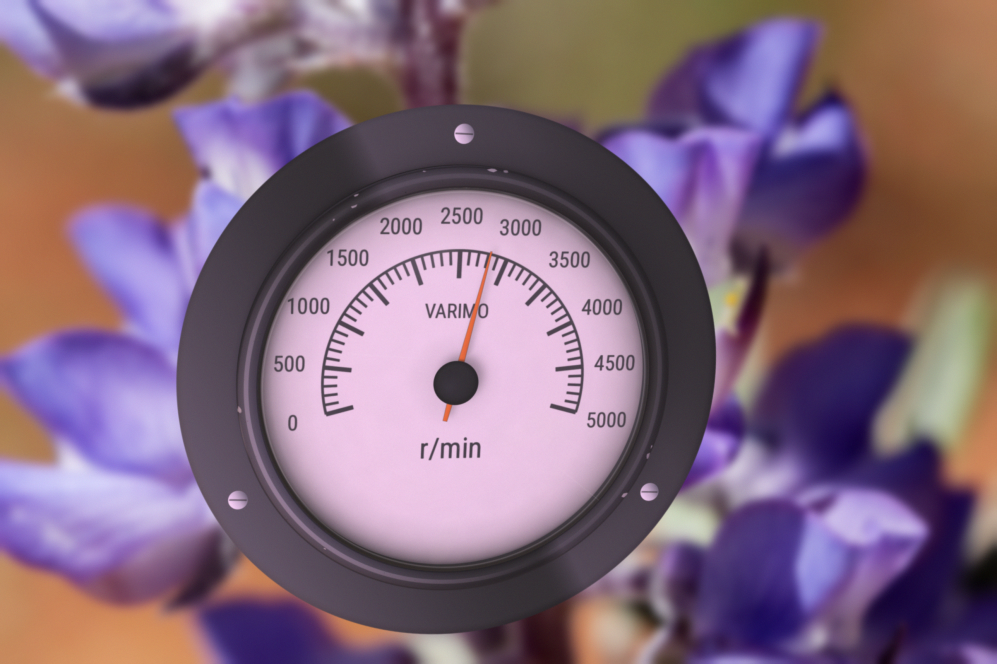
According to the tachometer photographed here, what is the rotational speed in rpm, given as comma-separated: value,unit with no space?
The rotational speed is 2800,rpm
